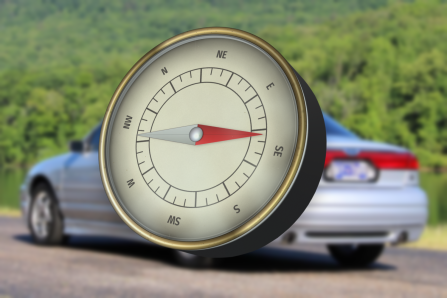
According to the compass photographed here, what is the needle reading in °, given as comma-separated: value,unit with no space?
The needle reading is 125,°
